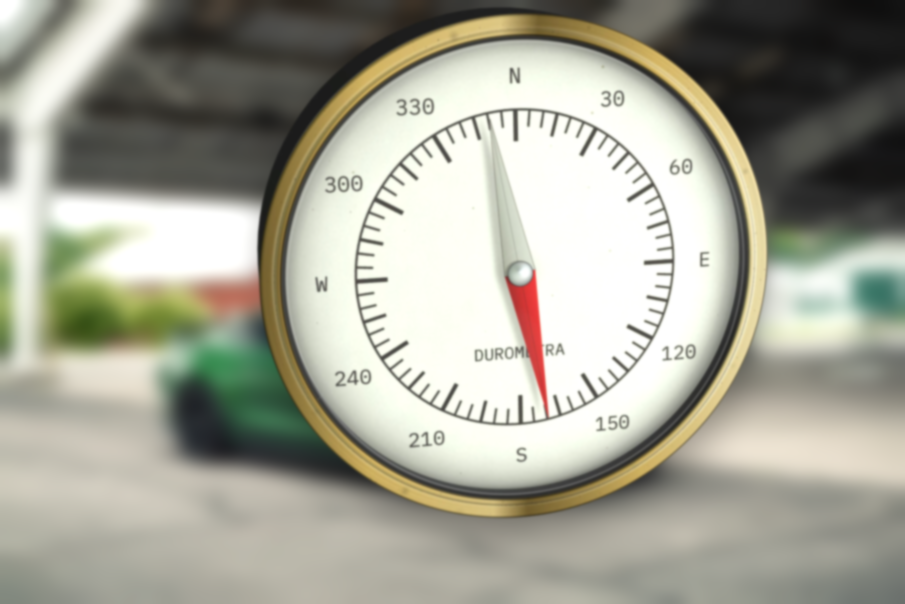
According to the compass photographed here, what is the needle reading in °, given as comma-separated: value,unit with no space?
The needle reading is 170,°
